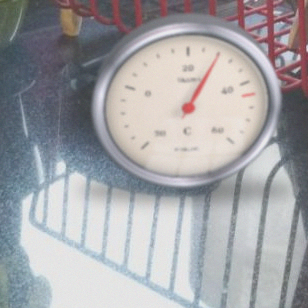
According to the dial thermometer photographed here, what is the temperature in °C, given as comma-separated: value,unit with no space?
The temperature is 28,°C
